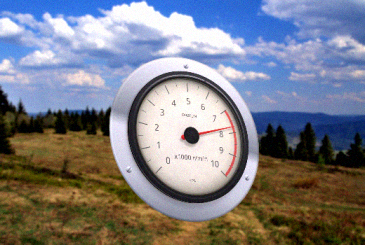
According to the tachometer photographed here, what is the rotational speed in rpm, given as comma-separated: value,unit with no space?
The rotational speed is 7750,rpm
